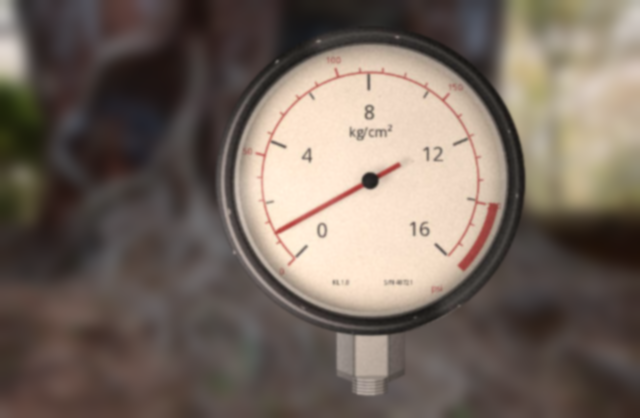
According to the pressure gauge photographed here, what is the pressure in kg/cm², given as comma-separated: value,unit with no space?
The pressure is 1,kg/cm²
